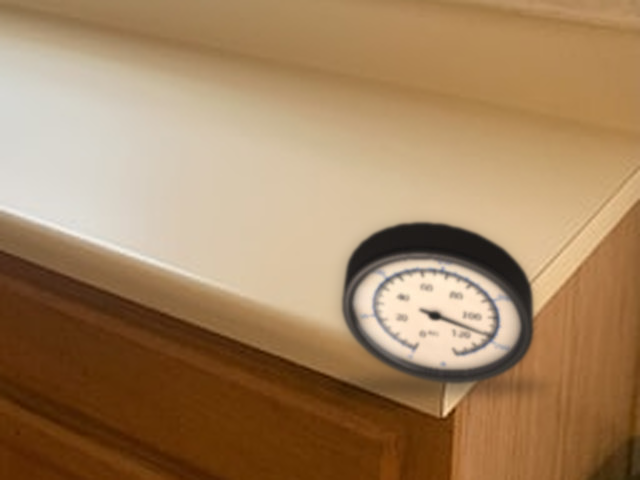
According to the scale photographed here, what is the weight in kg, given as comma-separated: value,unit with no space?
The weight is 110,kg
